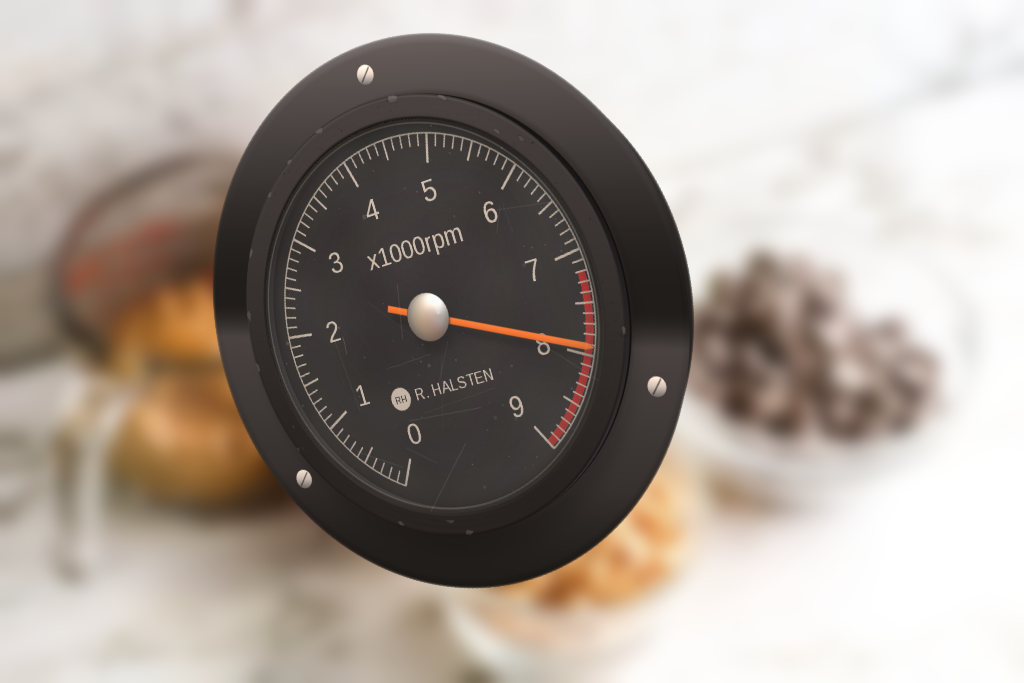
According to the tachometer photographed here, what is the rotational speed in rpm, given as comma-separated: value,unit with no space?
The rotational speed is 7900,rpm
